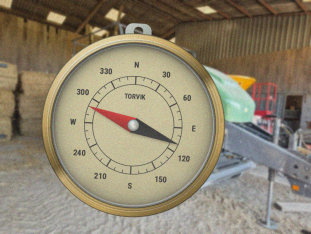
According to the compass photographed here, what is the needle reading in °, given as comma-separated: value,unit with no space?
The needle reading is 290,°
